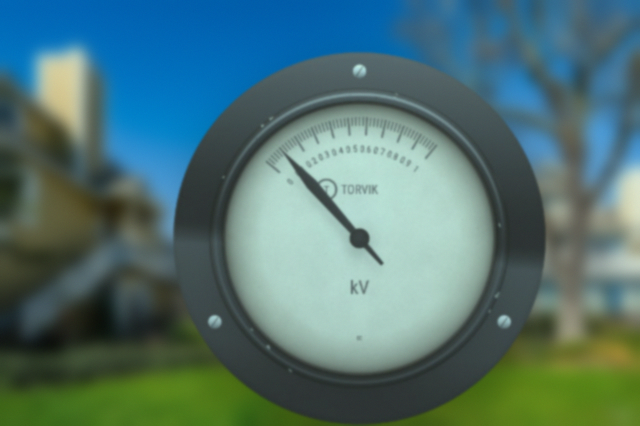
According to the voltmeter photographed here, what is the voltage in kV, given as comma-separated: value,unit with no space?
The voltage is 0.1,kV
